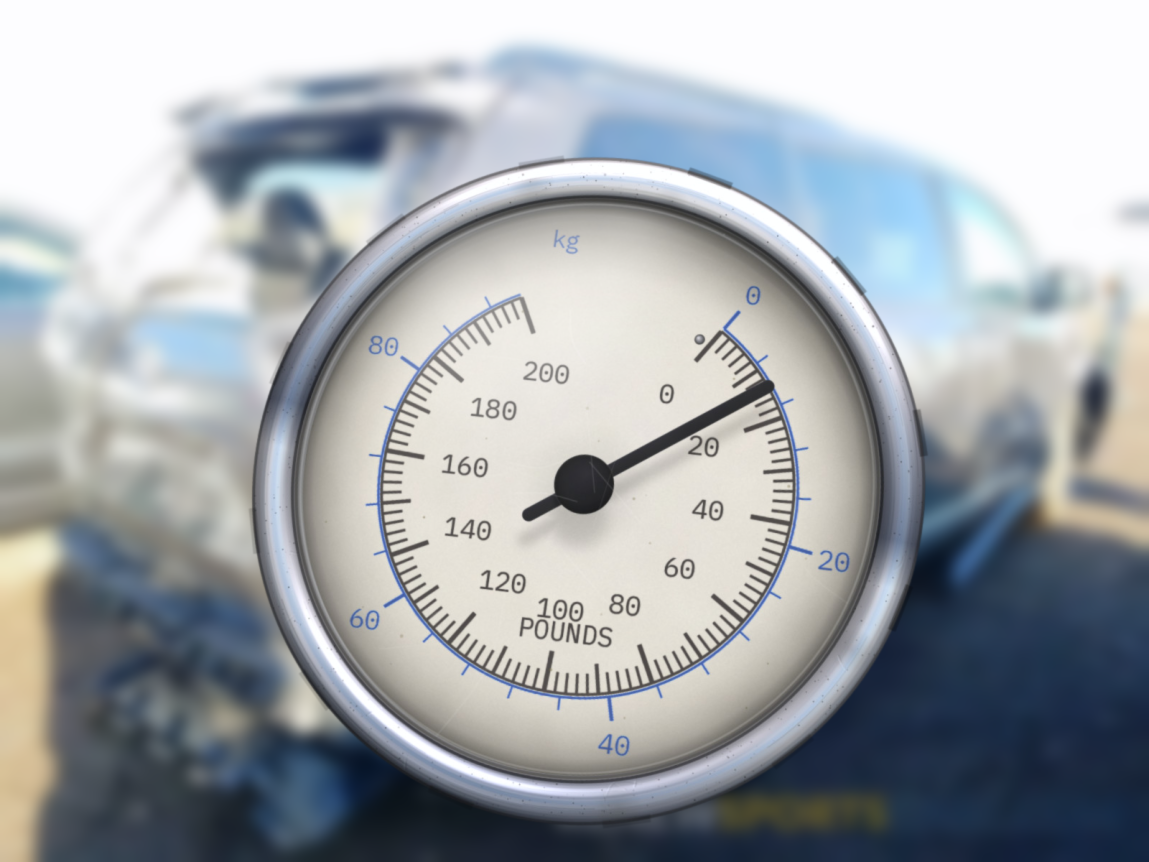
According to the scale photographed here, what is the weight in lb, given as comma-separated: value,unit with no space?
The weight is 14,lb
